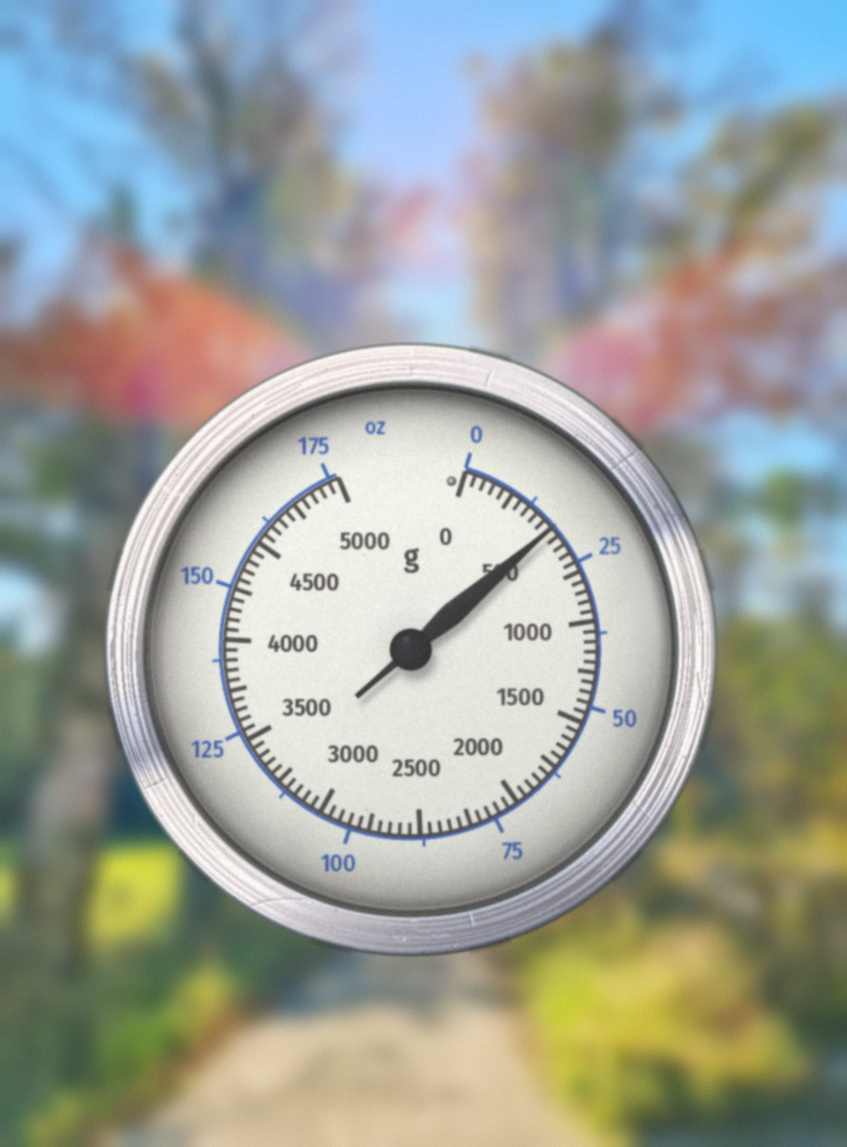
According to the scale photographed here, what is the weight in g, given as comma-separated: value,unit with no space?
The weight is 500,g
